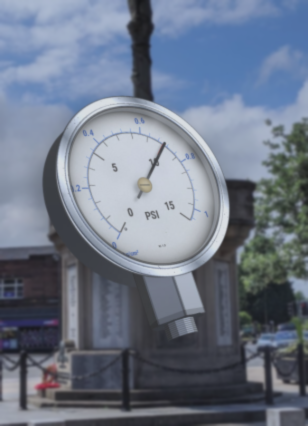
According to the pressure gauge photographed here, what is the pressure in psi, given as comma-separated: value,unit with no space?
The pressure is 10,psi
